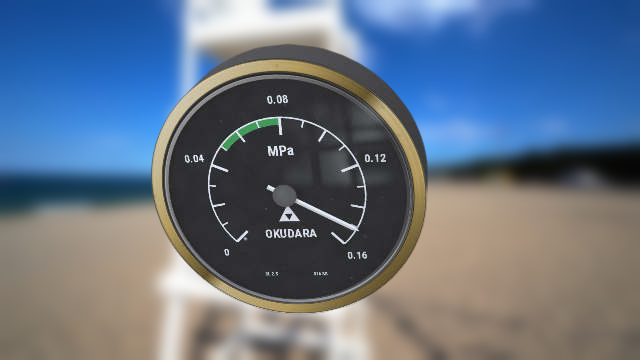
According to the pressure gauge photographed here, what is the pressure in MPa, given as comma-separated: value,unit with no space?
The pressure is 0.15,MPa
